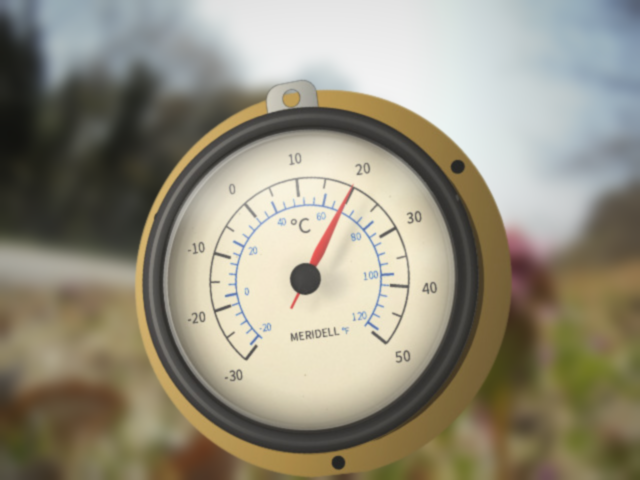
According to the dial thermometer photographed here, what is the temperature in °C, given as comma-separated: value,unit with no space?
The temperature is 20,°C
